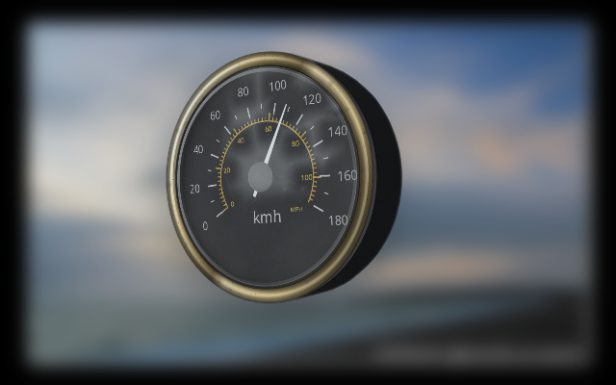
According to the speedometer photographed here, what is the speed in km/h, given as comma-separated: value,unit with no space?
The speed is 110,km/h
